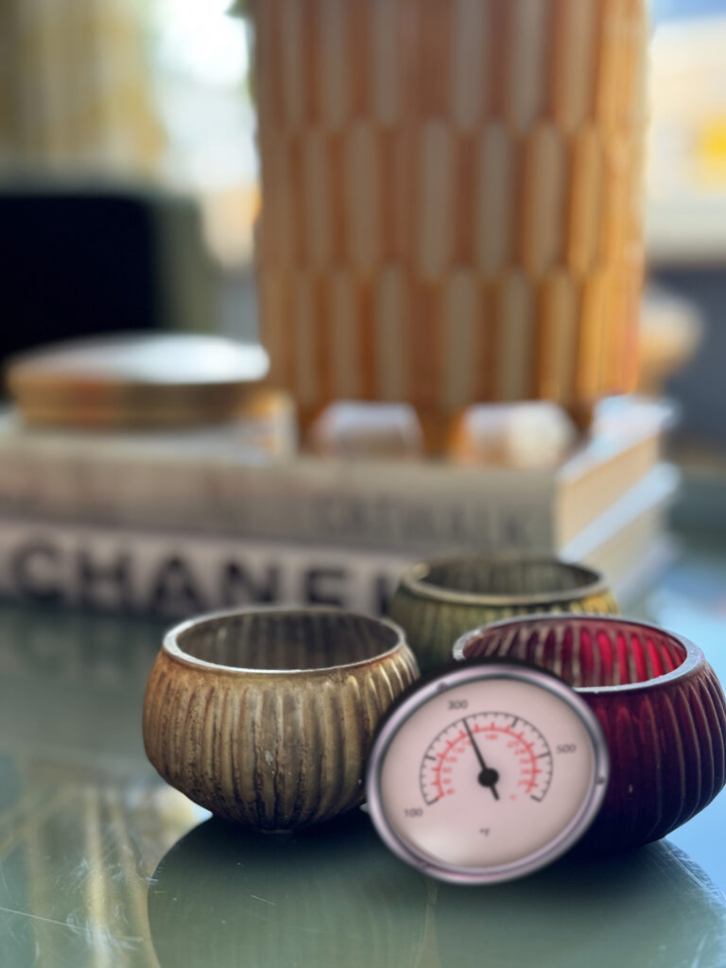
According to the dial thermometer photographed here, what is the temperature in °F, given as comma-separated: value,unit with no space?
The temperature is 300,°F
